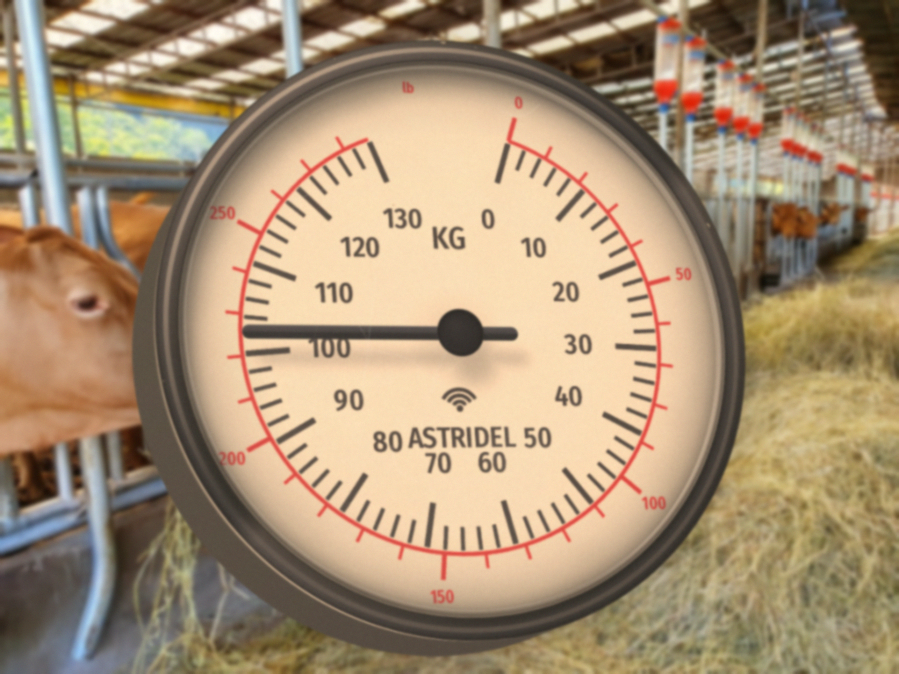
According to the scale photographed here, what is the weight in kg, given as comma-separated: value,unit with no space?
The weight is 102,kg
